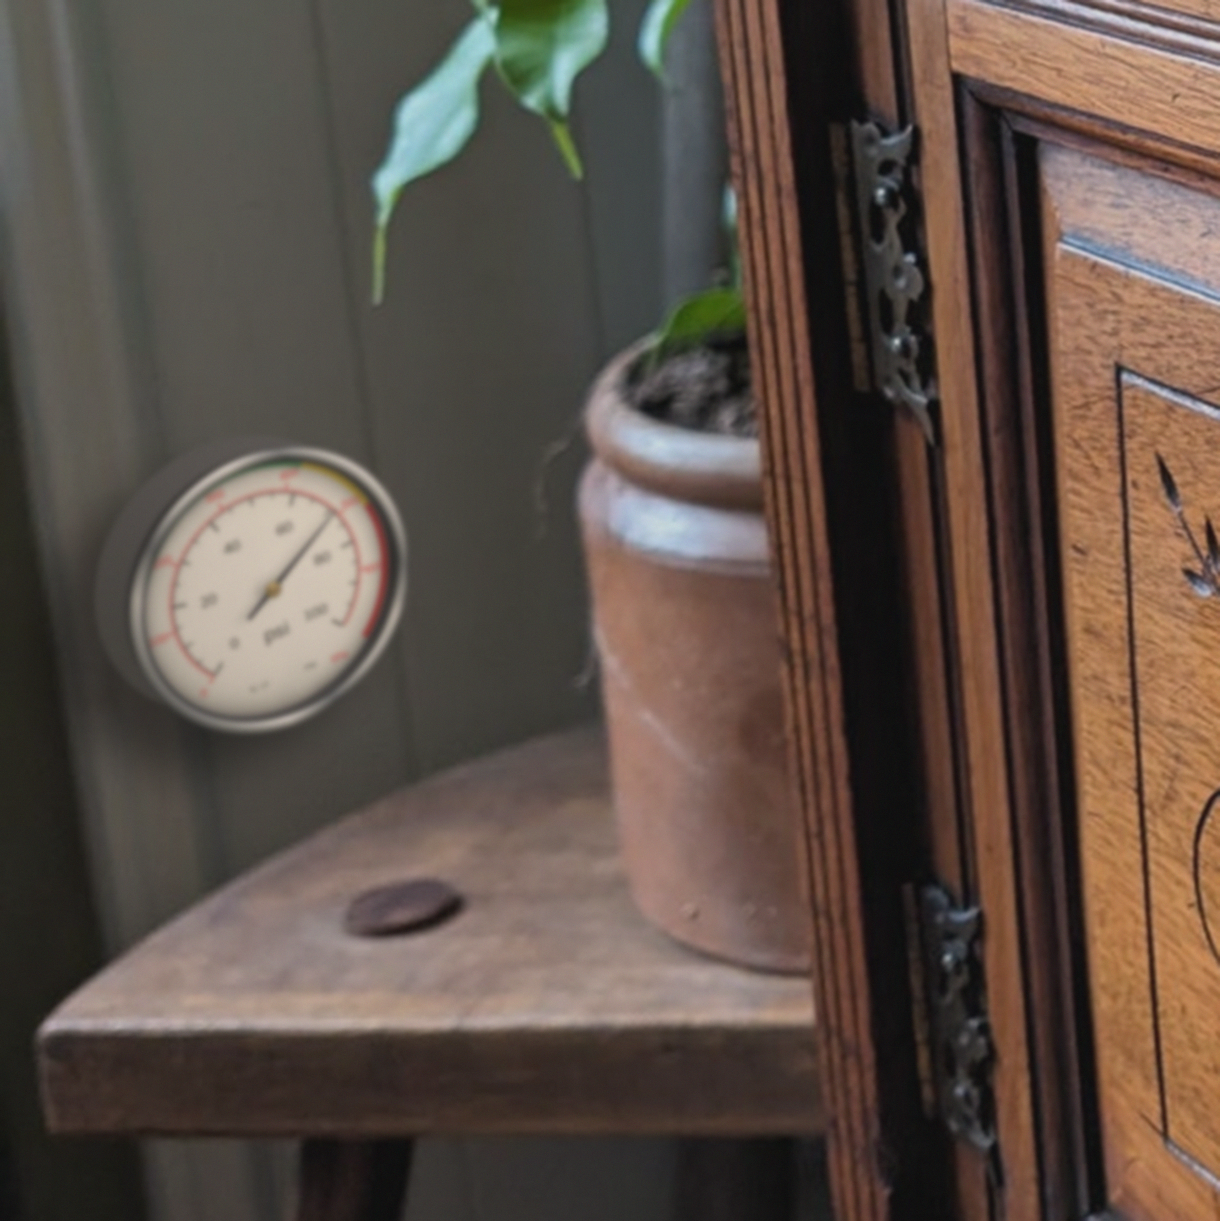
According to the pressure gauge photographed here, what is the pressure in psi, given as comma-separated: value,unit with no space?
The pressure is 70,psi
